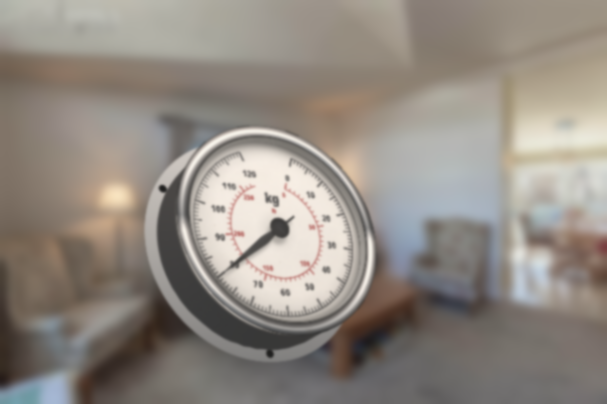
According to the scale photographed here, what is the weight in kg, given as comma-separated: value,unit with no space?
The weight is 80,kg
